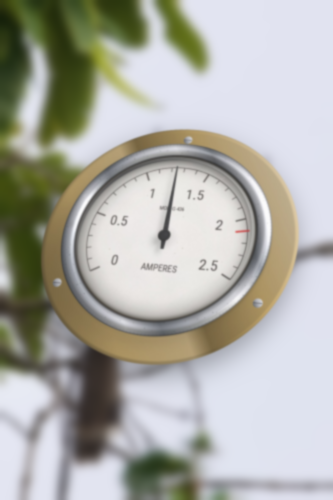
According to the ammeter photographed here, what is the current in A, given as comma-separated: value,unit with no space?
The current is 1.25,A
